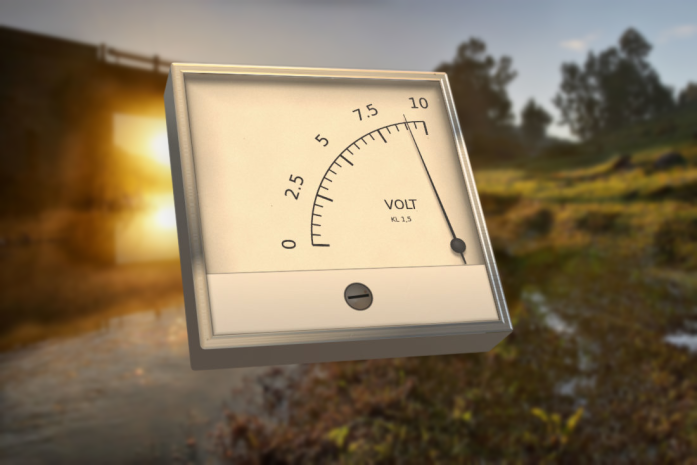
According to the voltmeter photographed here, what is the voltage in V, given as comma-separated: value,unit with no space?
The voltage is 9,V
